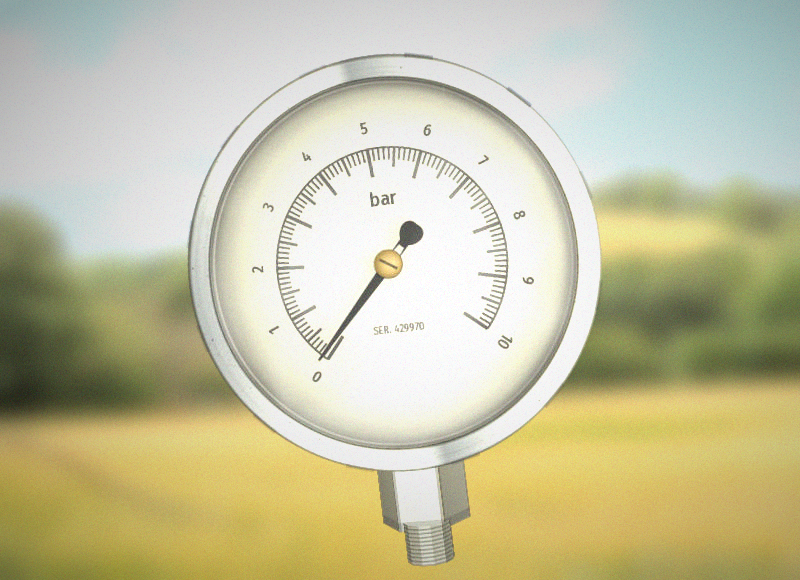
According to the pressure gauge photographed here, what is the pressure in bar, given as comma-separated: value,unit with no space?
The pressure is 0.1,bar
